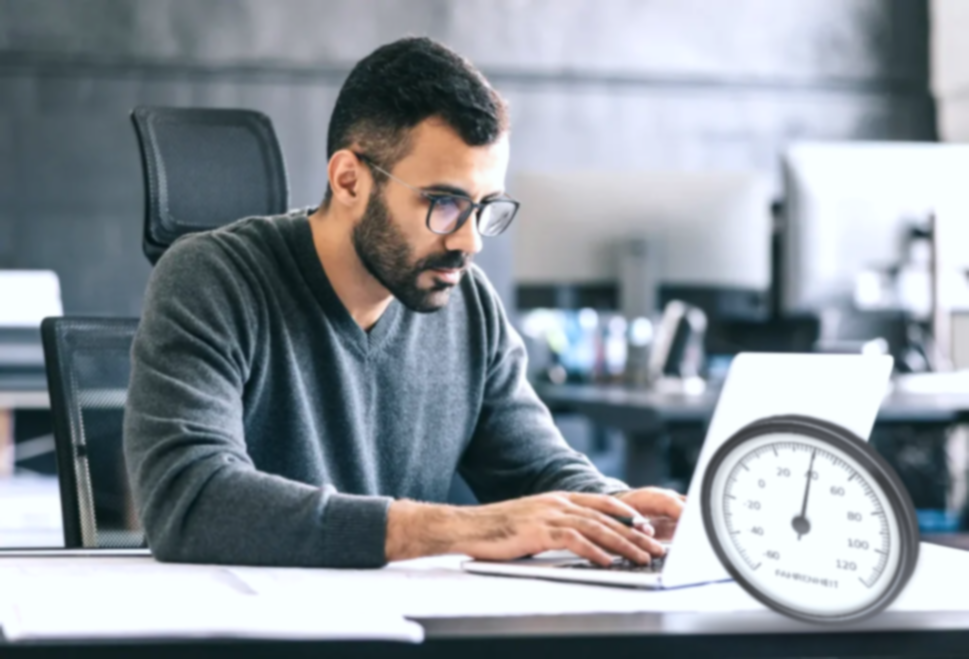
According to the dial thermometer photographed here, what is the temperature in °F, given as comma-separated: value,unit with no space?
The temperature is 40,°F
